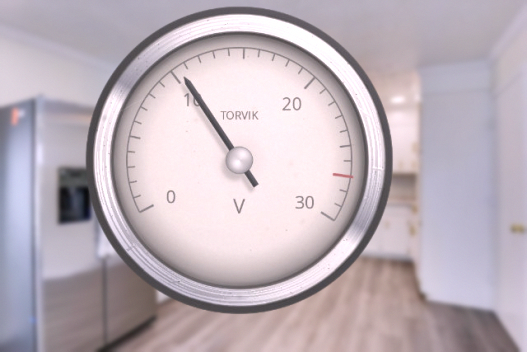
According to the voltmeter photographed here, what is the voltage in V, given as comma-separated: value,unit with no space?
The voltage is 10.5,V
